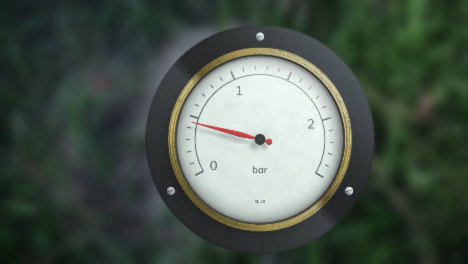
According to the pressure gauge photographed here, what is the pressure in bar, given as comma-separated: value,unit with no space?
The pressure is 0.45,bar
